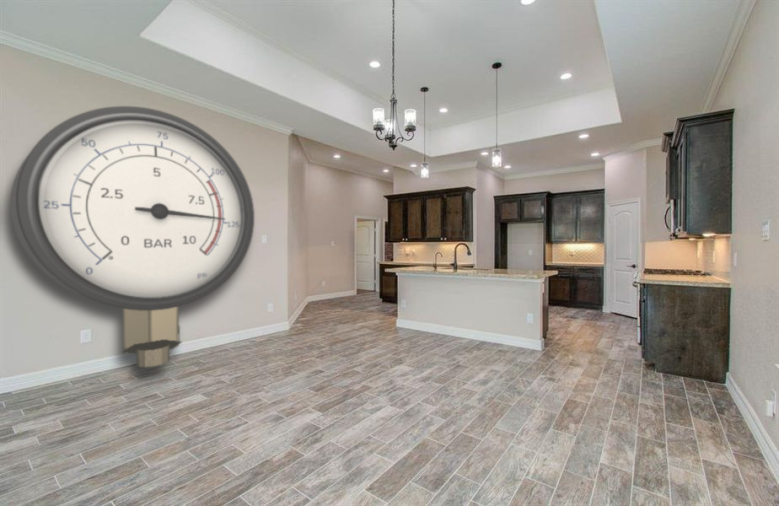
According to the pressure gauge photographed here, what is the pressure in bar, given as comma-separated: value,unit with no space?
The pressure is 8.5,bar
